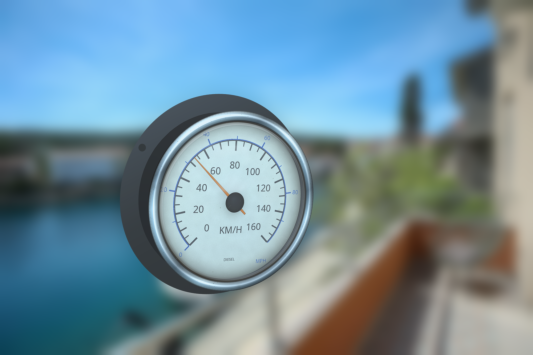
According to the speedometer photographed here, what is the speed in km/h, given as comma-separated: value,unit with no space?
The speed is 52.5,km/h
